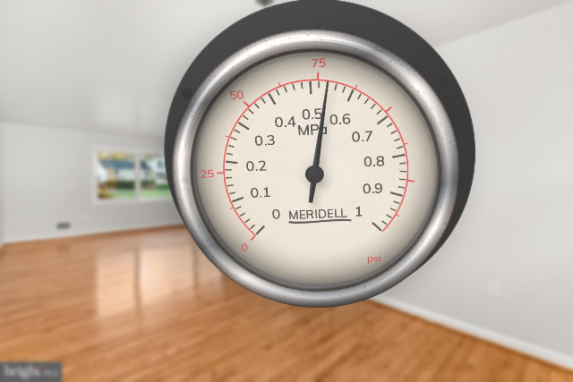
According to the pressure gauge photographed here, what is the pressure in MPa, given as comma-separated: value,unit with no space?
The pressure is 0.54,MPa
